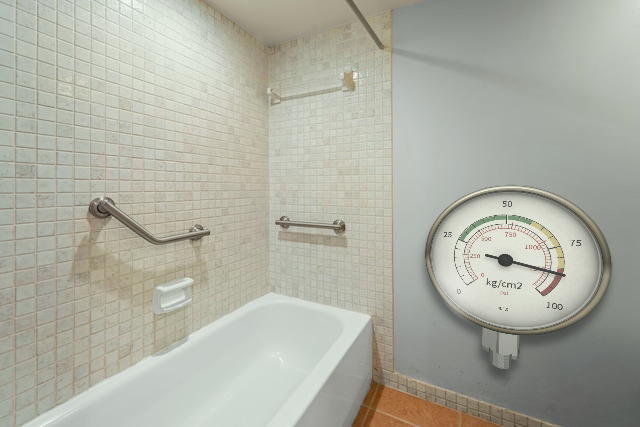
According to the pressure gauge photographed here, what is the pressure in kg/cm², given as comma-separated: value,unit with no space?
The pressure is 87.5,kg/cm²
